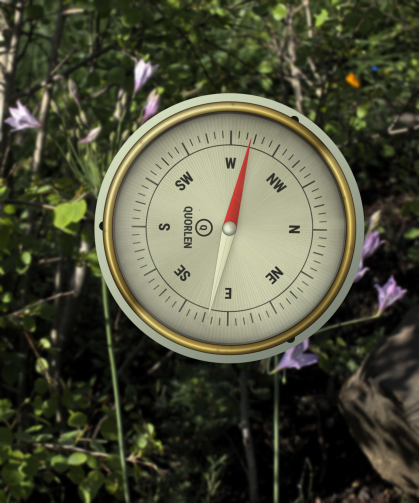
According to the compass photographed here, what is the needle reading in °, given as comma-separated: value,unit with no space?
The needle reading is 282.5,°
